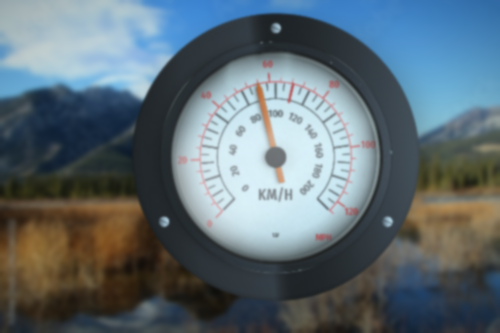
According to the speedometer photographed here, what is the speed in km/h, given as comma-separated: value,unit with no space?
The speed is 90,km/h
